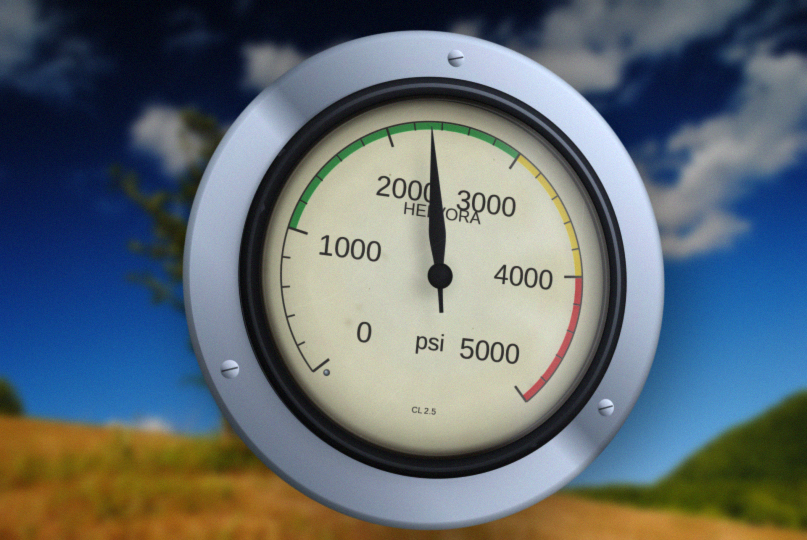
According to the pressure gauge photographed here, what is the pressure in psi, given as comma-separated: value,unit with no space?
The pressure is 2300,psi
